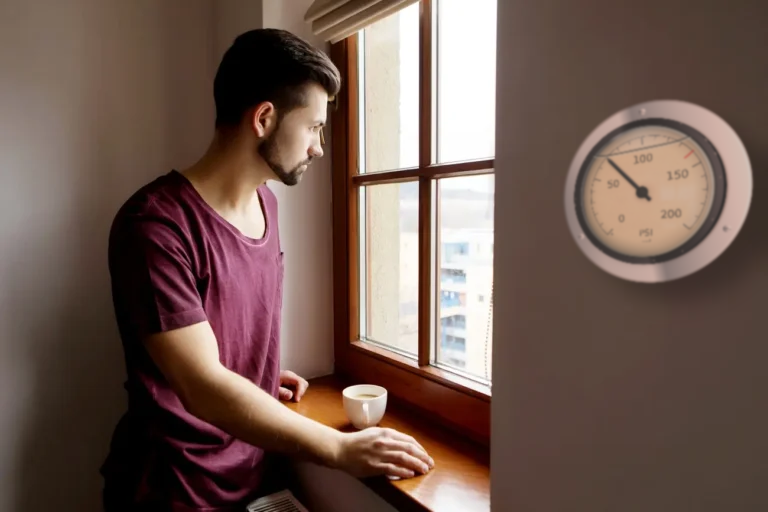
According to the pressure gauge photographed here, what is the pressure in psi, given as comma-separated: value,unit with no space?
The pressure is 70,psi
